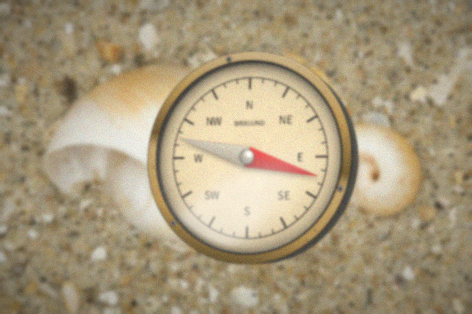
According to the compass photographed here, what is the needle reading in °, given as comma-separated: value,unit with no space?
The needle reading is 105,°
